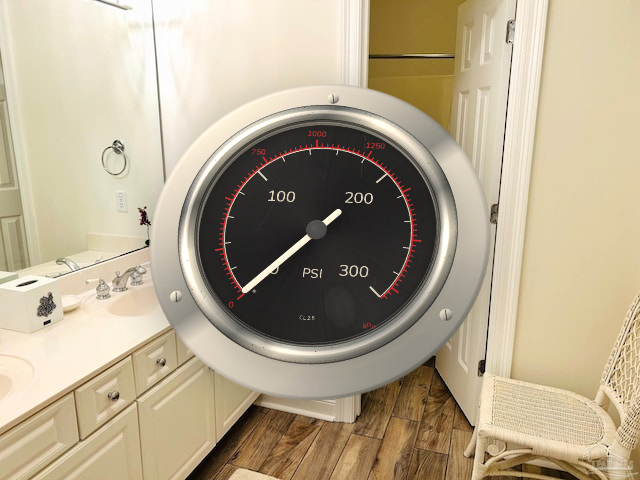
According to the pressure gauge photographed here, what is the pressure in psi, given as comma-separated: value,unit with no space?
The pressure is 0,psi
